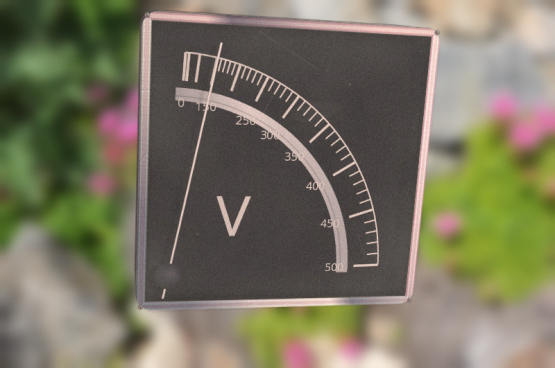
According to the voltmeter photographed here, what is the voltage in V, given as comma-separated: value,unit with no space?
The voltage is 150,V
